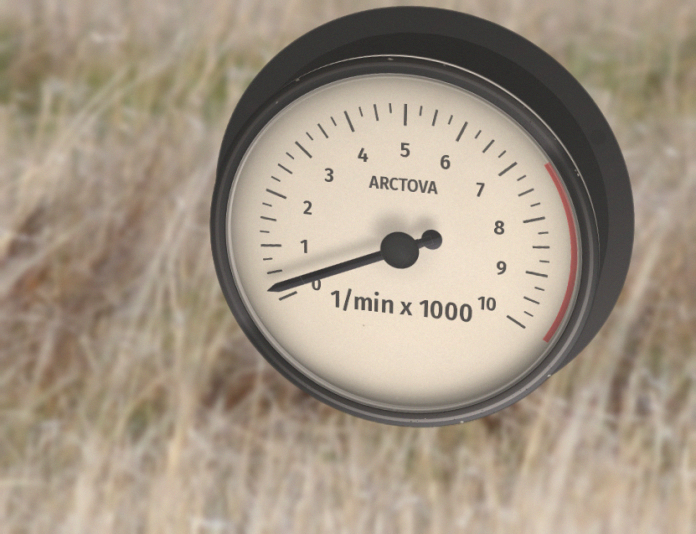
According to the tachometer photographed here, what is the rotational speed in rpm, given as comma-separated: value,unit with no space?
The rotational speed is 250,rpm
